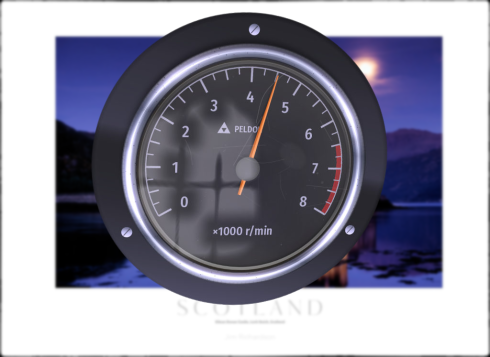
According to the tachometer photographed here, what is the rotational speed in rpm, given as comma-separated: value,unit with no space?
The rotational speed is 4500,rpm
